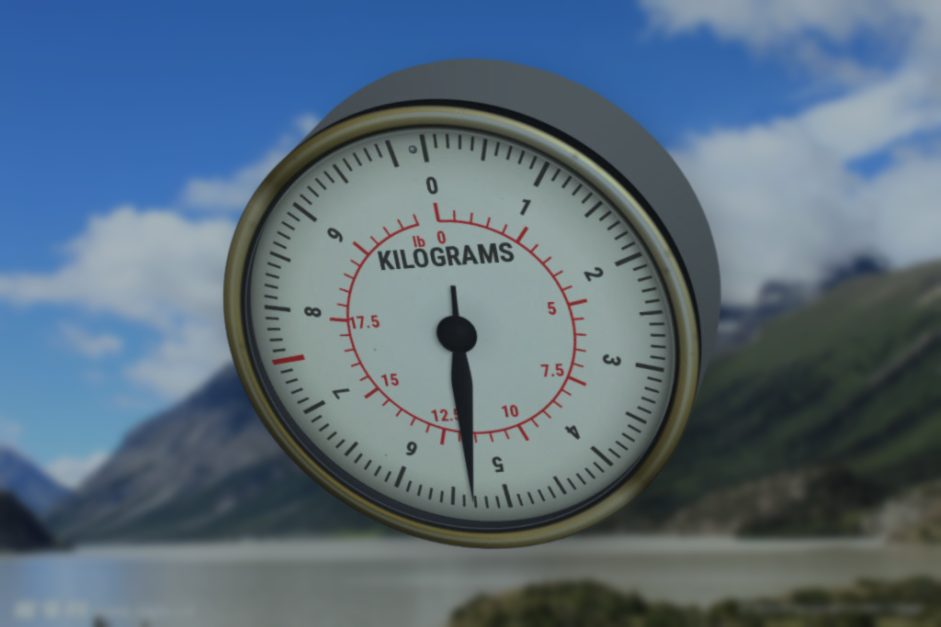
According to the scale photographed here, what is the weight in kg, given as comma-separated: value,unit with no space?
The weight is 5.3,kg
